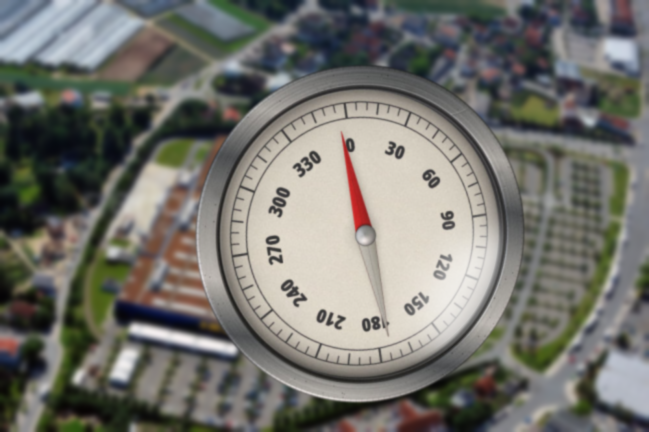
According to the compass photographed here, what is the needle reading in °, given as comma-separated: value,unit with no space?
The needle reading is 355,°
